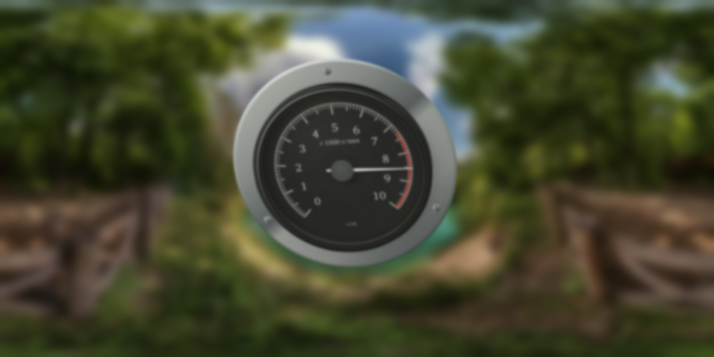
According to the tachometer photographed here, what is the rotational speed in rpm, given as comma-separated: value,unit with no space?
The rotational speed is 8500,rpm
